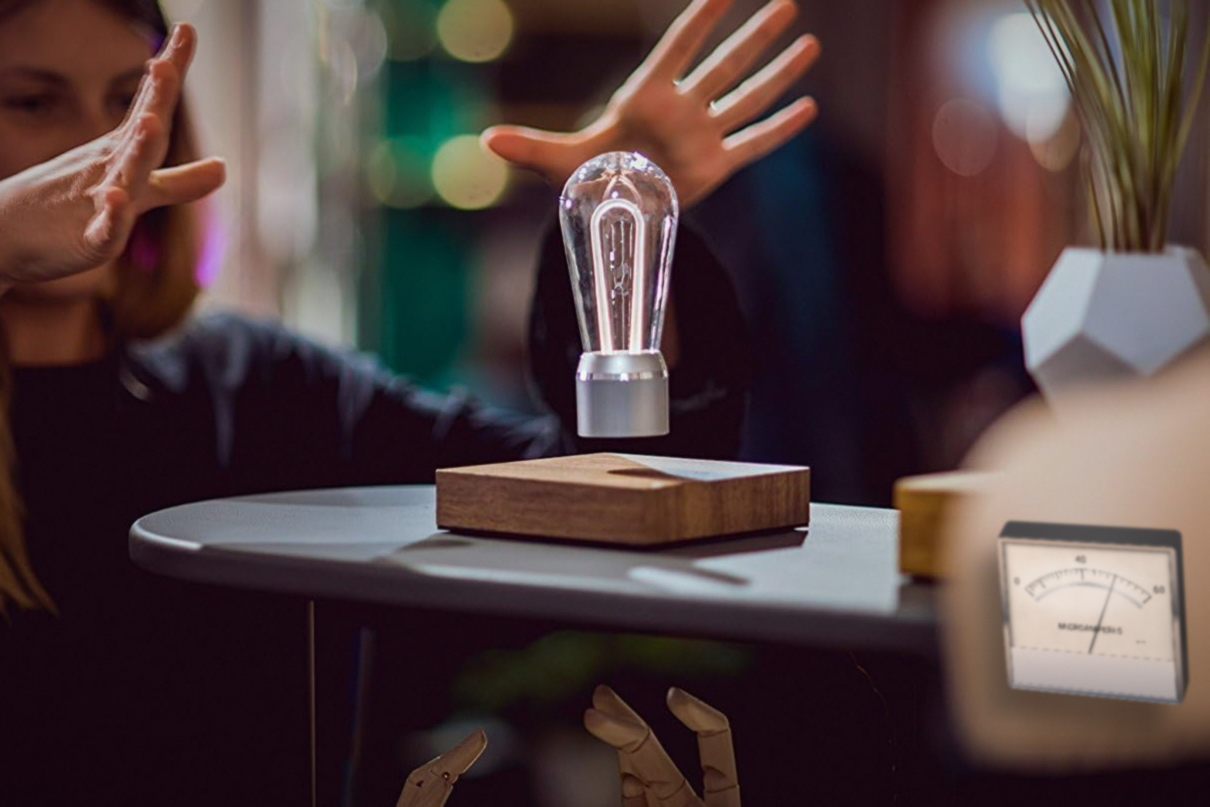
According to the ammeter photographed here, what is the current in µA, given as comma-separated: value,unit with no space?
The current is 50,µA
